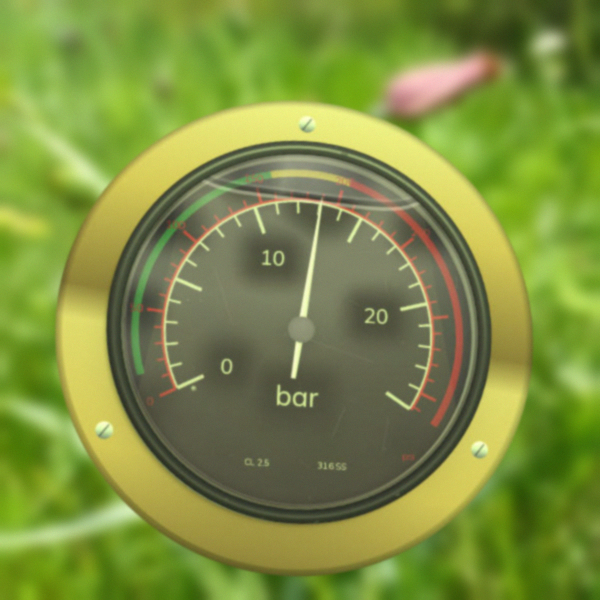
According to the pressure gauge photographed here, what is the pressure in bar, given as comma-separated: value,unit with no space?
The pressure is 13,bar
